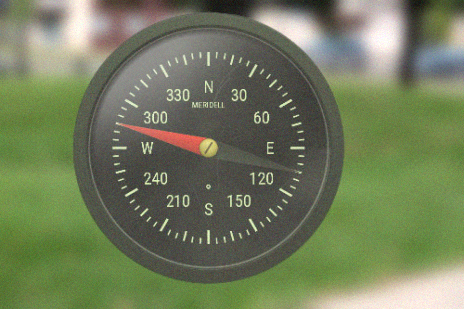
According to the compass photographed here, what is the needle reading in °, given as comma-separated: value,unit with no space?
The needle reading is 285,°
